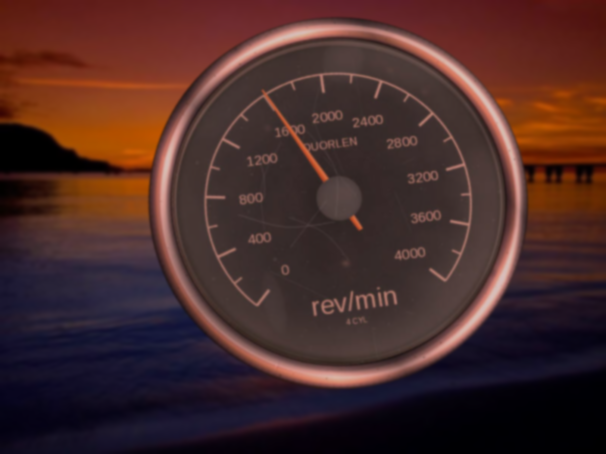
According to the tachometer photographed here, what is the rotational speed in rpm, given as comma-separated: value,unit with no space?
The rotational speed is 1600,rpm
